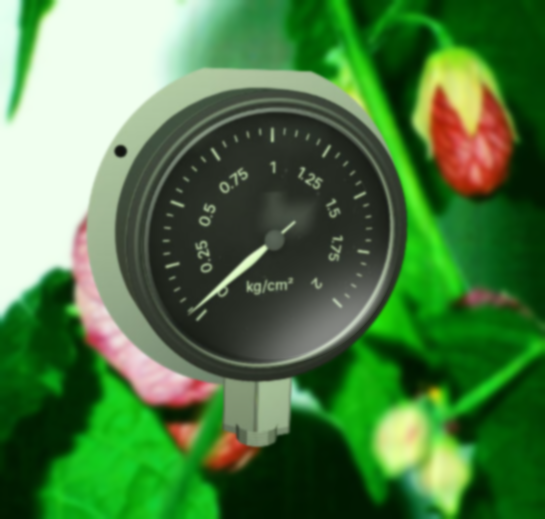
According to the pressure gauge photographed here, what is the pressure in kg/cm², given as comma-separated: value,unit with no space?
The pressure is 0.05,kg/cm²
